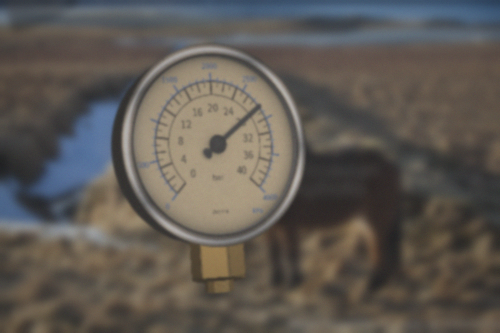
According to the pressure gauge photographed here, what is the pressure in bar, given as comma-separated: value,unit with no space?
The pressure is 28,bar
